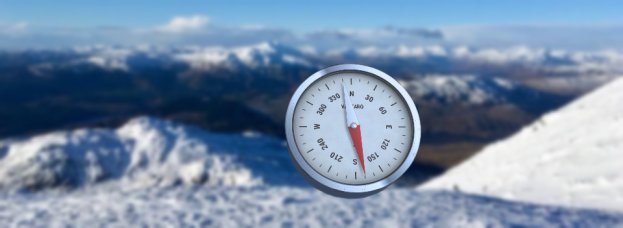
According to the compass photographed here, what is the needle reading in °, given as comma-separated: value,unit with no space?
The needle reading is 170,°
